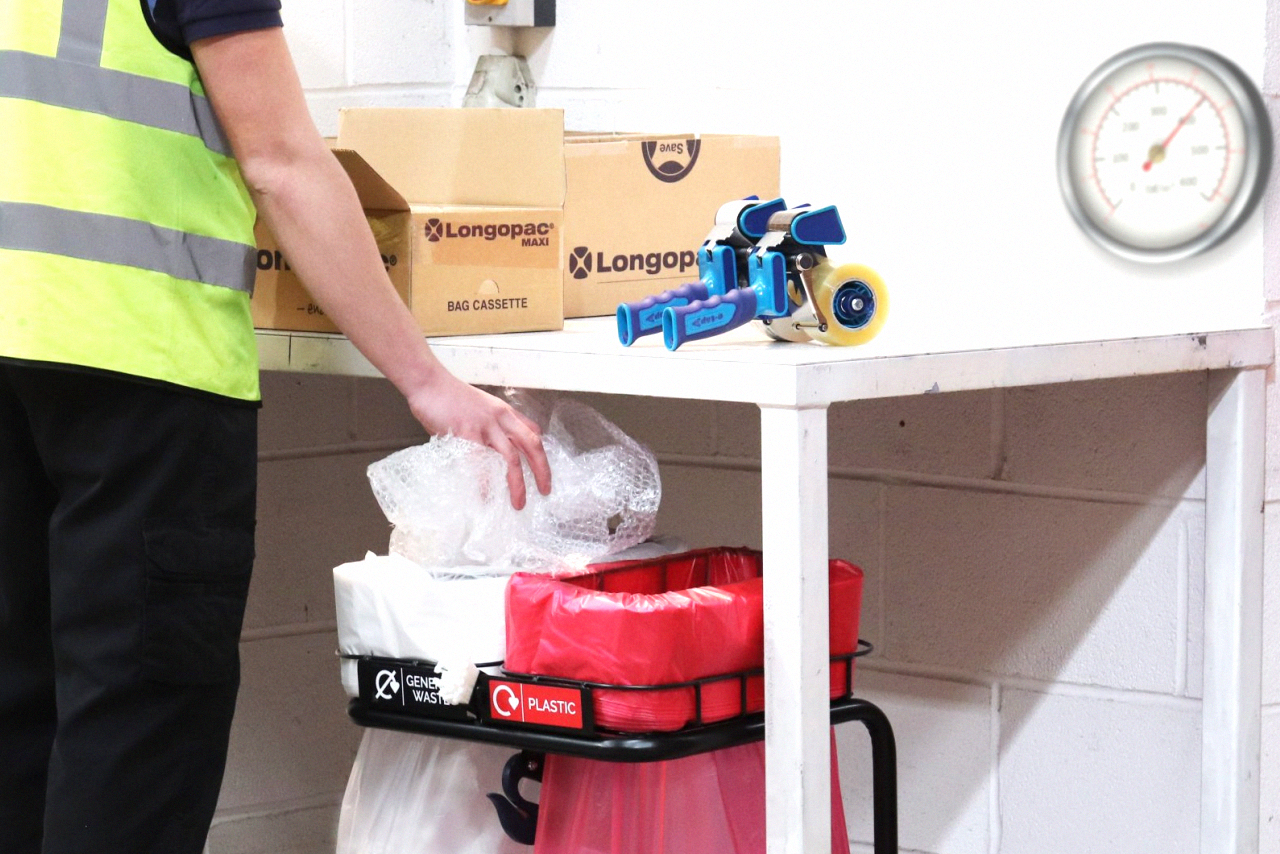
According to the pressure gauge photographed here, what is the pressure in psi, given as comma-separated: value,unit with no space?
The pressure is 400,psi
